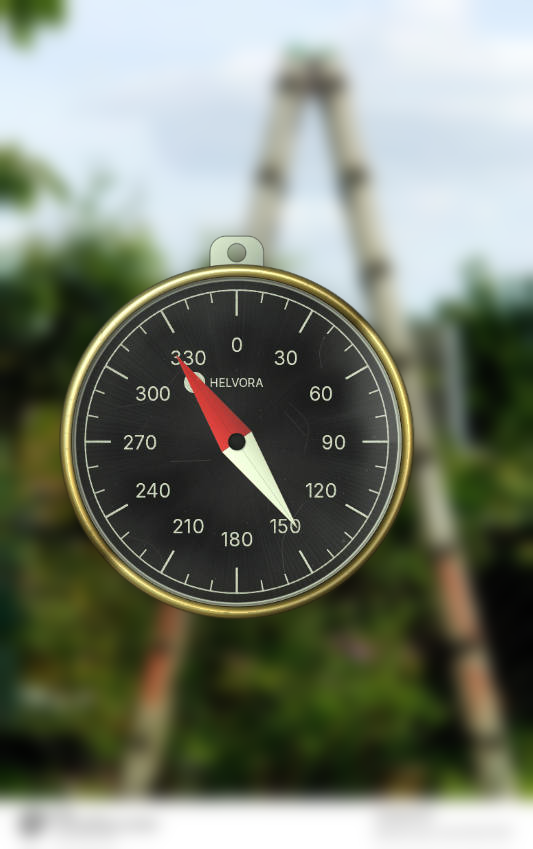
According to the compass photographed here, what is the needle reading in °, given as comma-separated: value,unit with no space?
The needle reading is 325,°
